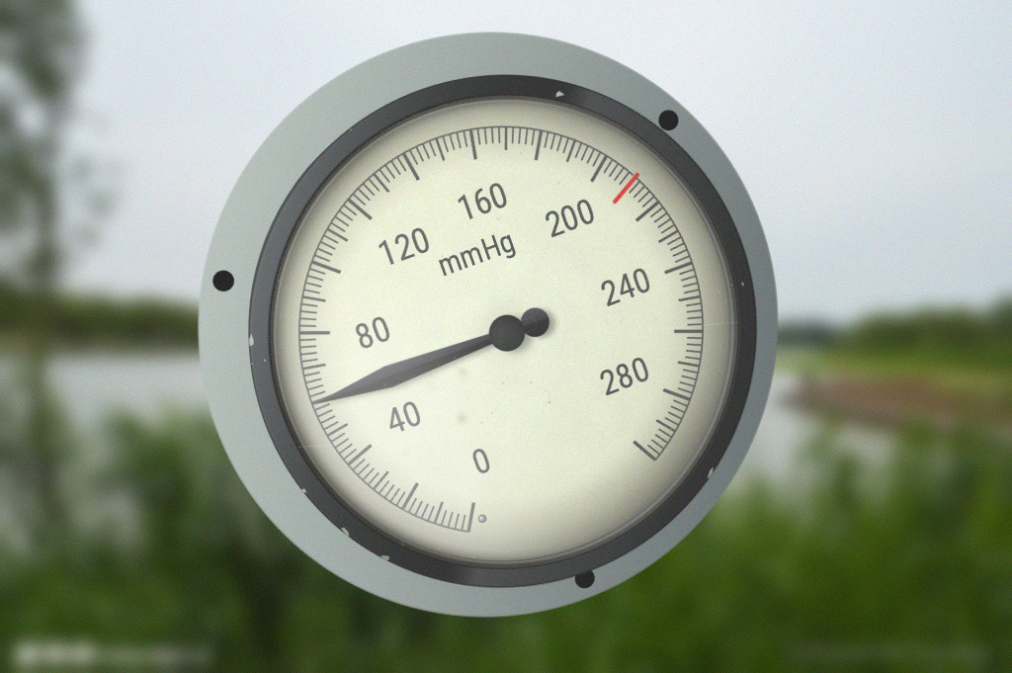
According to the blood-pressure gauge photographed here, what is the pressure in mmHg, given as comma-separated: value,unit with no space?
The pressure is 60,mmHg
